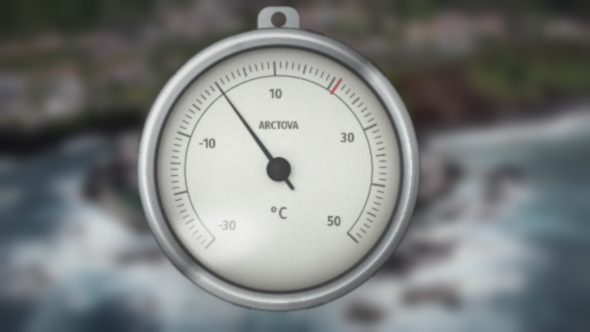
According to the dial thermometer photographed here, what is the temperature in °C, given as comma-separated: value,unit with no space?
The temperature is 0,°C
